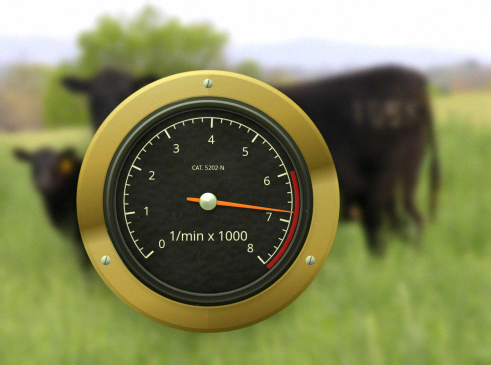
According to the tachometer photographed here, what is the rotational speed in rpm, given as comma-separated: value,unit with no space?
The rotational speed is 6800,rpm
